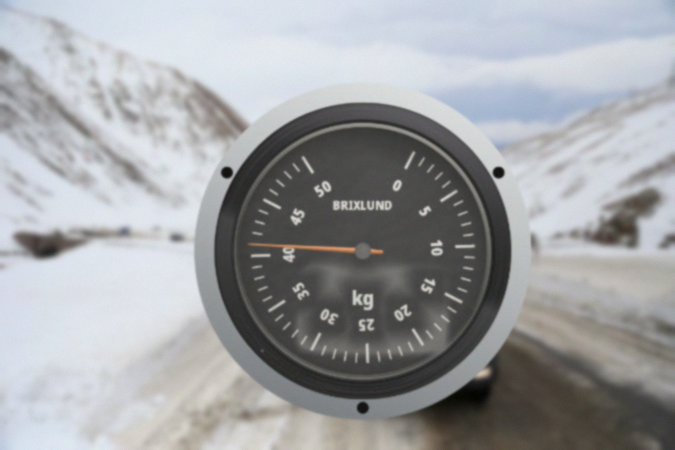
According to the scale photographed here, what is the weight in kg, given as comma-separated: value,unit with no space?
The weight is 41,kg
